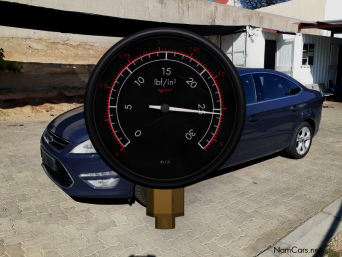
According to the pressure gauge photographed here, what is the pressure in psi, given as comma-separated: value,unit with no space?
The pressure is 25.5,psi
